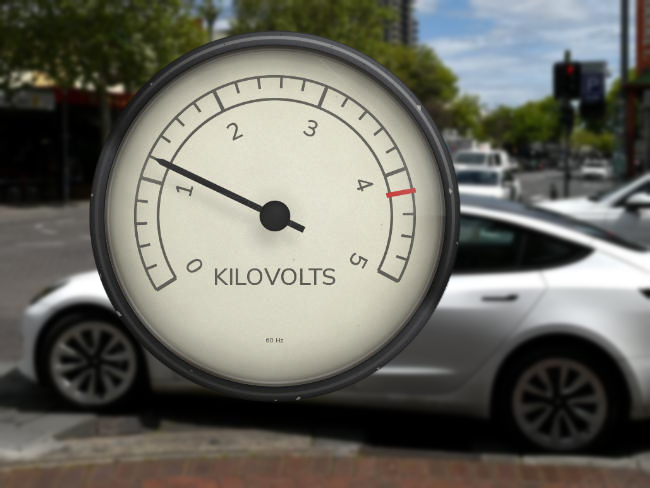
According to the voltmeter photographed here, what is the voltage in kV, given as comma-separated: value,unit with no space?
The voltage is 1.2,kV
